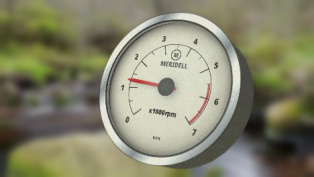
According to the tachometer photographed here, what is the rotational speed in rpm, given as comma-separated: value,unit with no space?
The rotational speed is 1250,rpm
